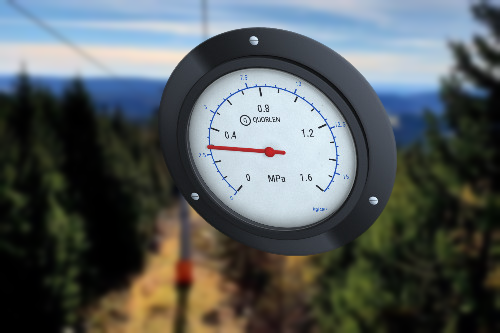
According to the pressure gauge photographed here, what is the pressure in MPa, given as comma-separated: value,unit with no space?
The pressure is 0.3,MPa
